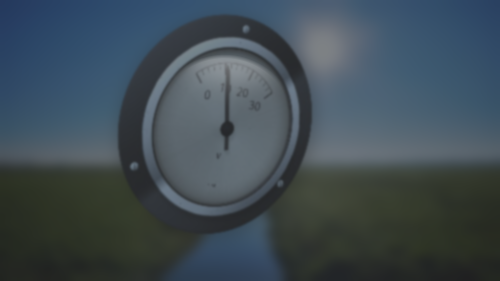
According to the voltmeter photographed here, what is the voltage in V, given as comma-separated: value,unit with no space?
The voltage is 10,V
